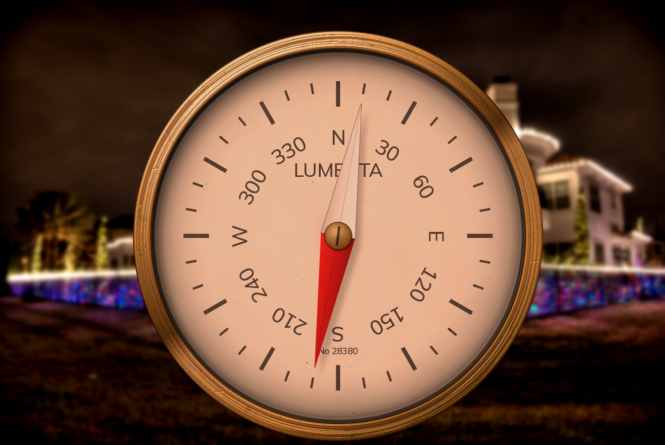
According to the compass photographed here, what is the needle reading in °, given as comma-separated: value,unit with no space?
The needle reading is 190,°
